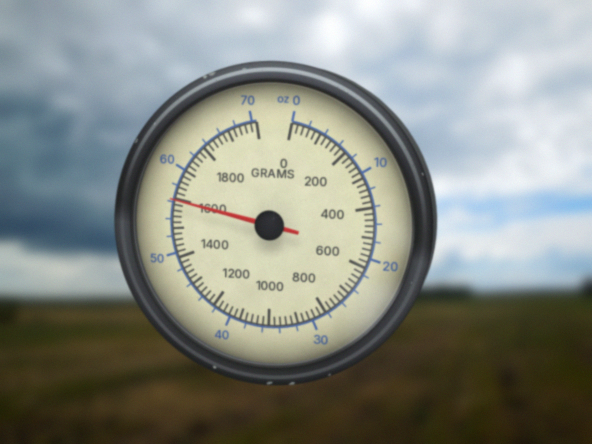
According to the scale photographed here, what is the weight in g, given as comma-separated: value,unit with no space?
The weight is 1600,g
